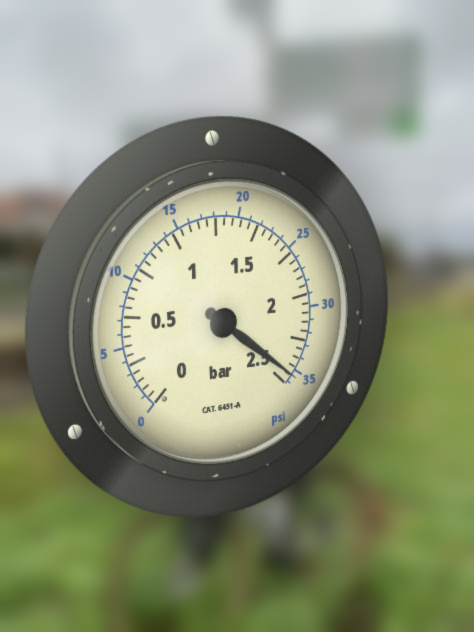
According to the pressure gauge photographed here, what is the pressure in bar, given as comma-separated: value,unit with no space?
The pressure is 2.45,bar
